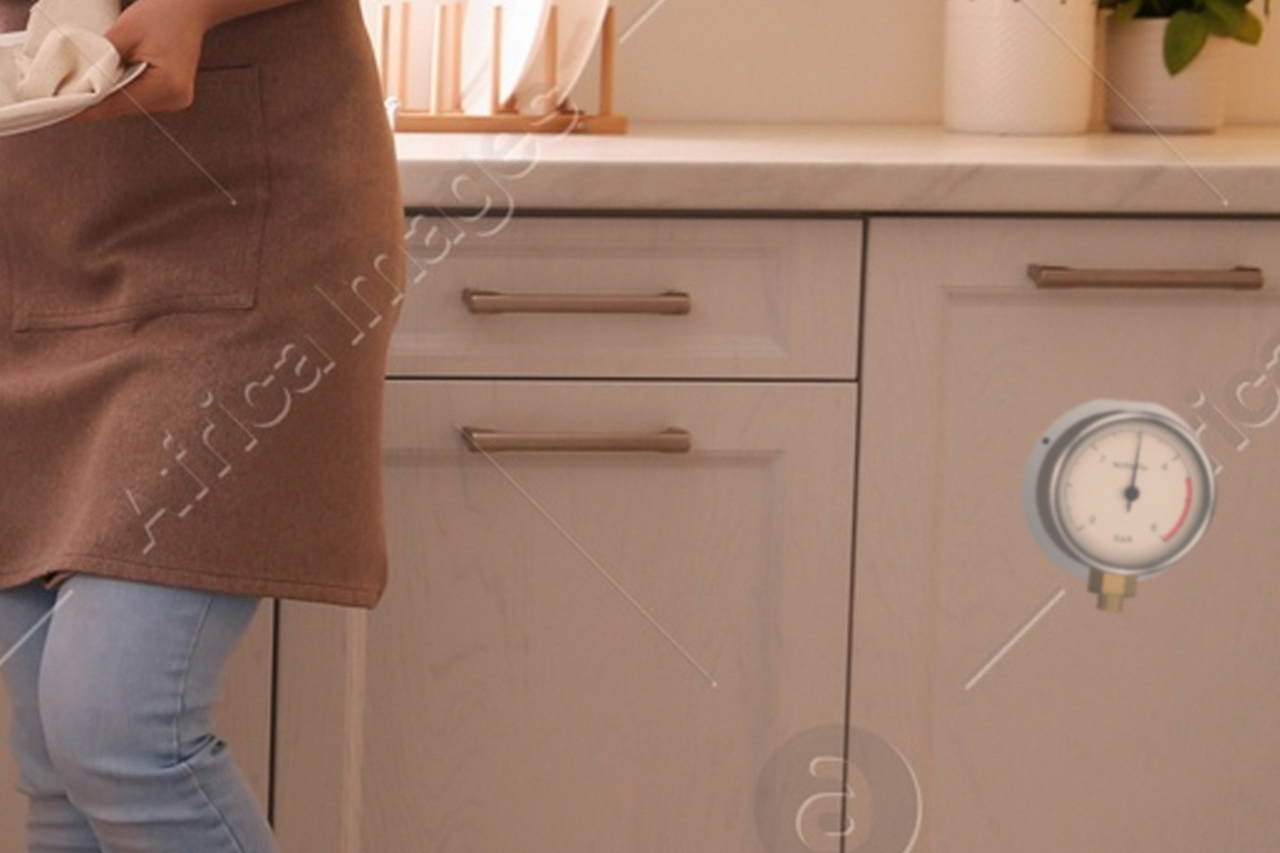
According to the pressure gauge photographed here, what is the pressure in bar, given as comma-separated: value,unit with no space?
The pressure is 3,bar
